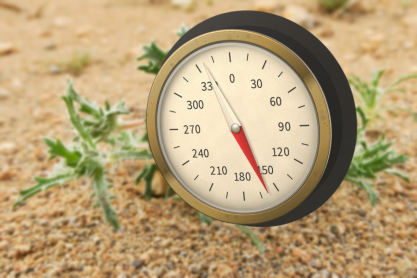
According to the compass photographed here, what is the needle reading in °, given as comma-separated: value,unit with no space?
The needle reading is 157.5,°
